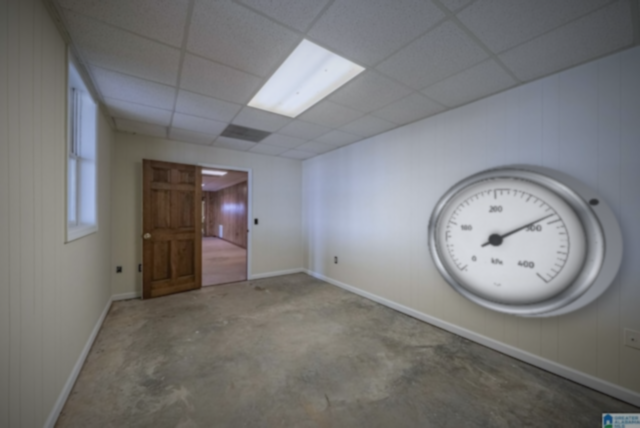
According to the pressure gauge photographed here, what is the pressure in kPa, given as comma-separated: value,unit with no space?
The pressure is 290,kPa
